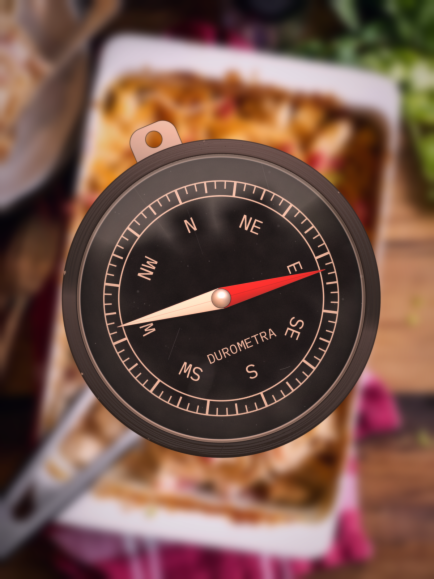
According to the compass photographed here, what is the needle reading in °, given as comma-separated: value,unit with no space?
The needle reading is 97.5,°
